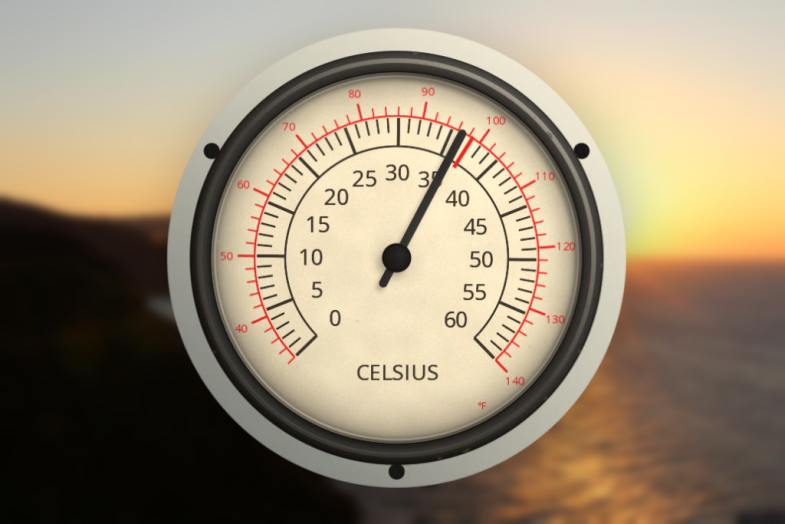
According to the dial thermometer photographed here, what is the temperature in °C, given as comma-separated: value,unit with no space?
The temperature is 36,°C
